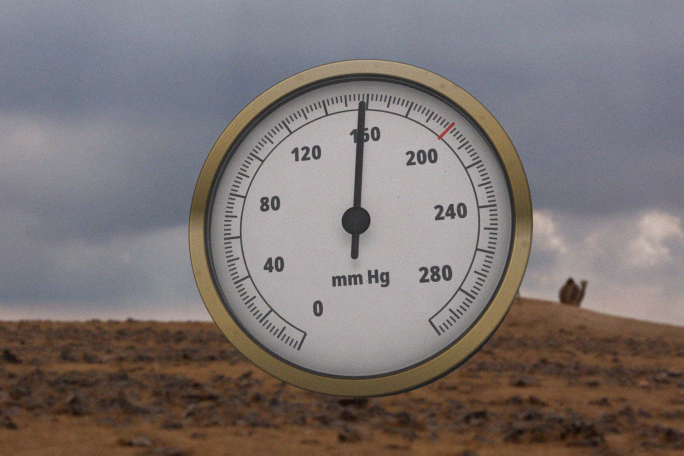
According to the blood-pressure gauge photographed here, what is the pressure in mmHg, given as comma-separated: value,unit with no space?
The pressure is 158,mmHg
